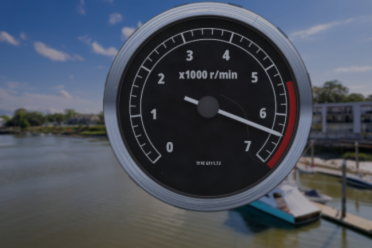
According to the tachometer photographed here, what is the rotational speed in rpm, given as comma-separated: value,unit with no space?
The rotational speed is 6400,rpm
